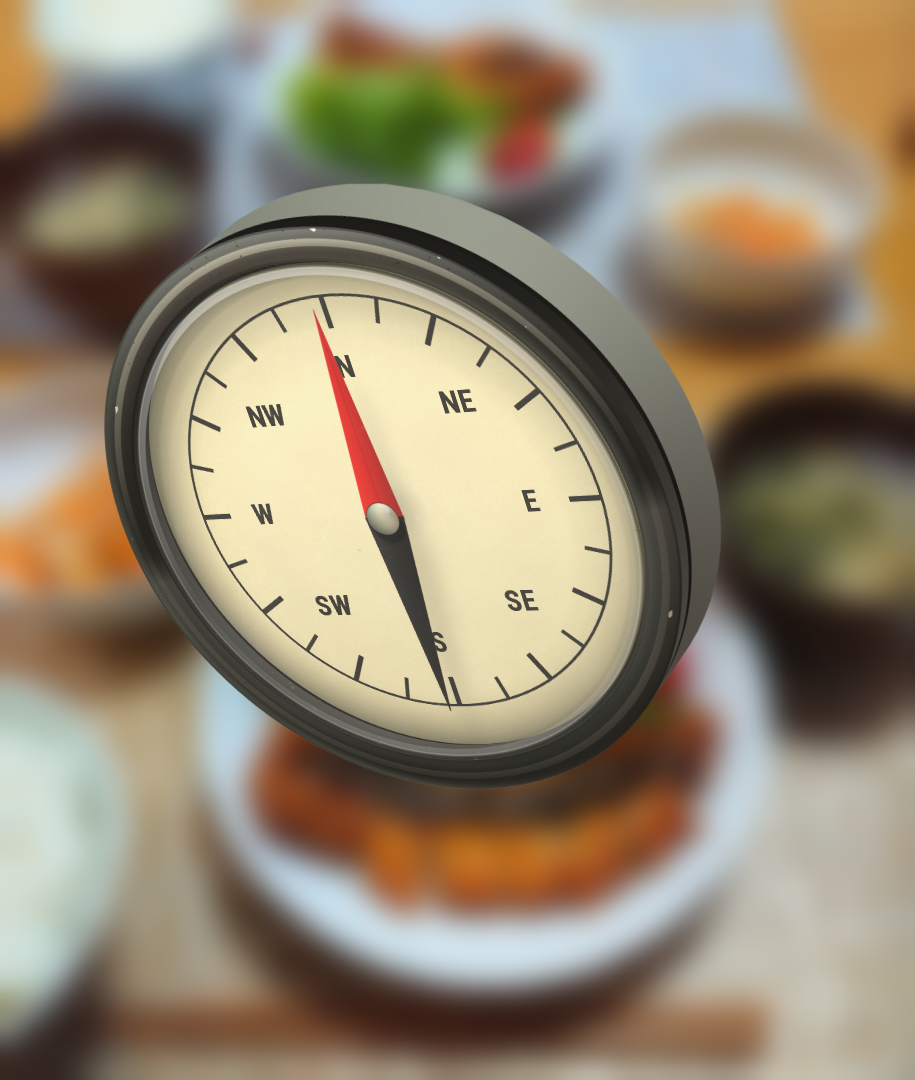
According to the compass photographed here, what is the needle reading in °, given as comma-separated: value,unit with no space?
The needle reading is 0,°
